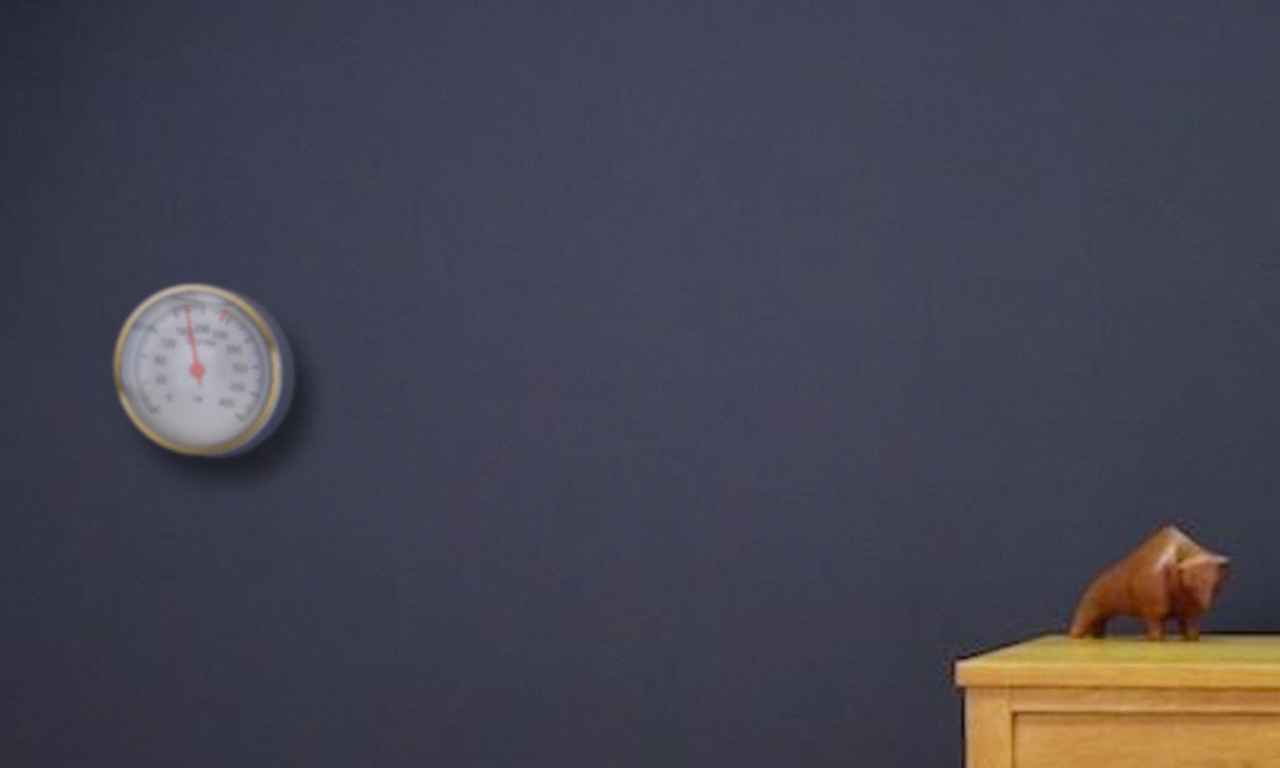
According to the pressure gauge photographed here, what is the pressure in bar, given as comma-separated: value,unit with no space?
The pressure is 180,bar
